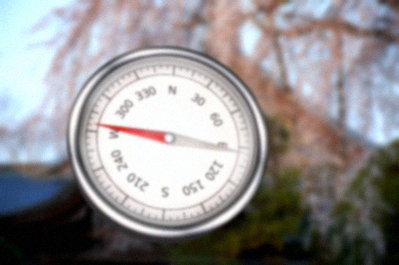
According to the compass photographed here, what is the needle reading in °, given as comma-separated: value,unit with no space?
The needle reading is 275,°
